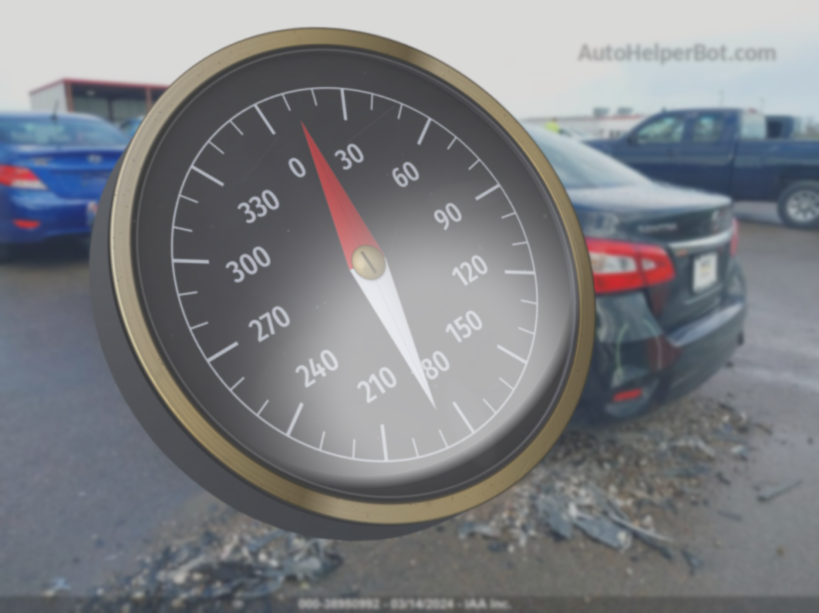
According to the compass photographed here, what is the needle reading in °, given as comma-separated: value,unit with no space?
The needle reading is 10,°
